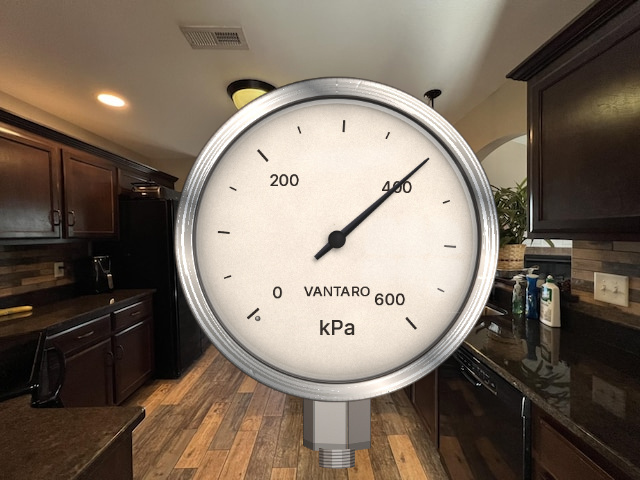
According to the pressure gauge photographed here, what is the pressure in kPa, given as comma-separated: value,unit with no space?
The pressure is 400,kPa
